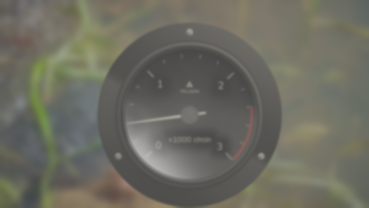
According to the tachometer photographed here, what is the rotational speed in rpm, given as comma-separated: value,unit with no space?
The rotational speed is 400,rpm
